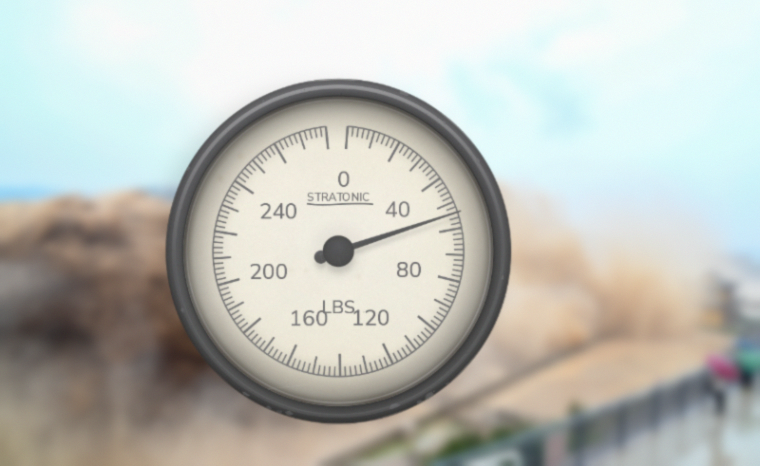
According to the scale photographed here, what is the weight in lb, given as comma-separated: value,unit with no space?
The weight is 54,lb
